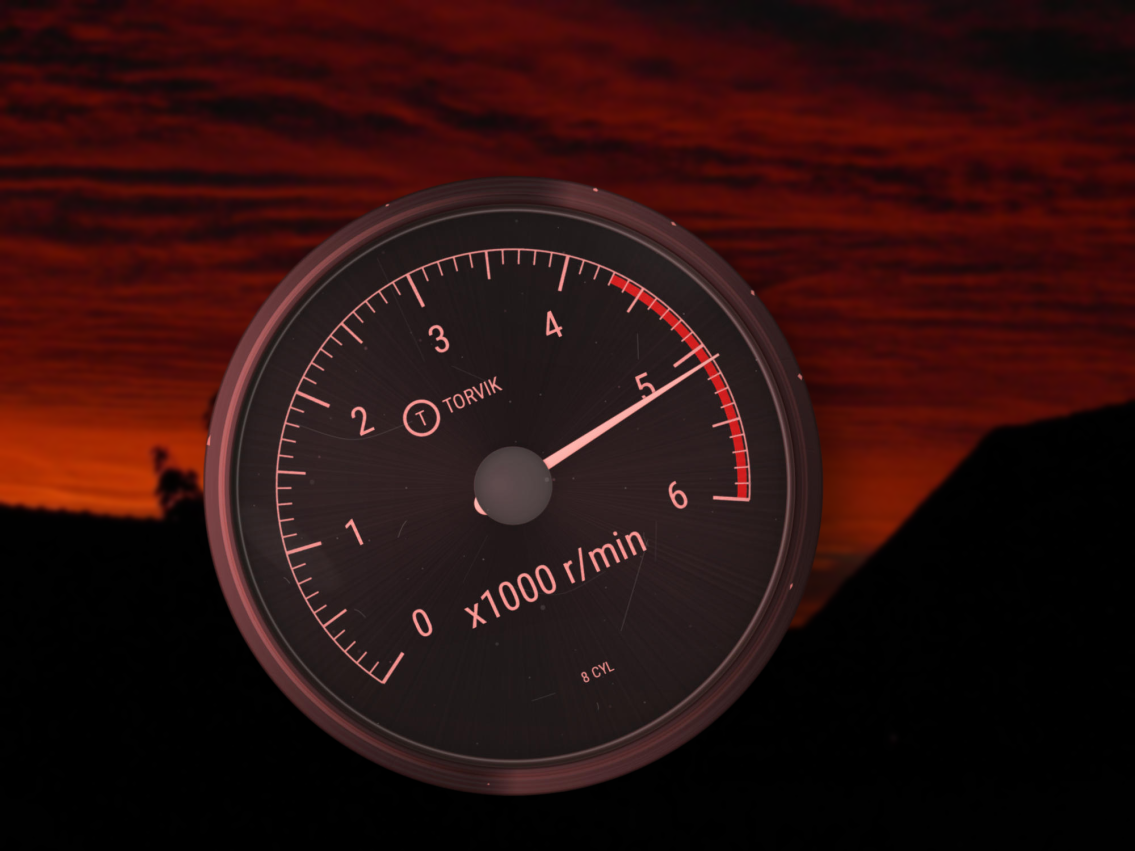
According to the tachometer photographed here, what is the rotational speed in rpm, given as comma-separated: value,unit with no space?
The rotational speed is 5100,rpm
